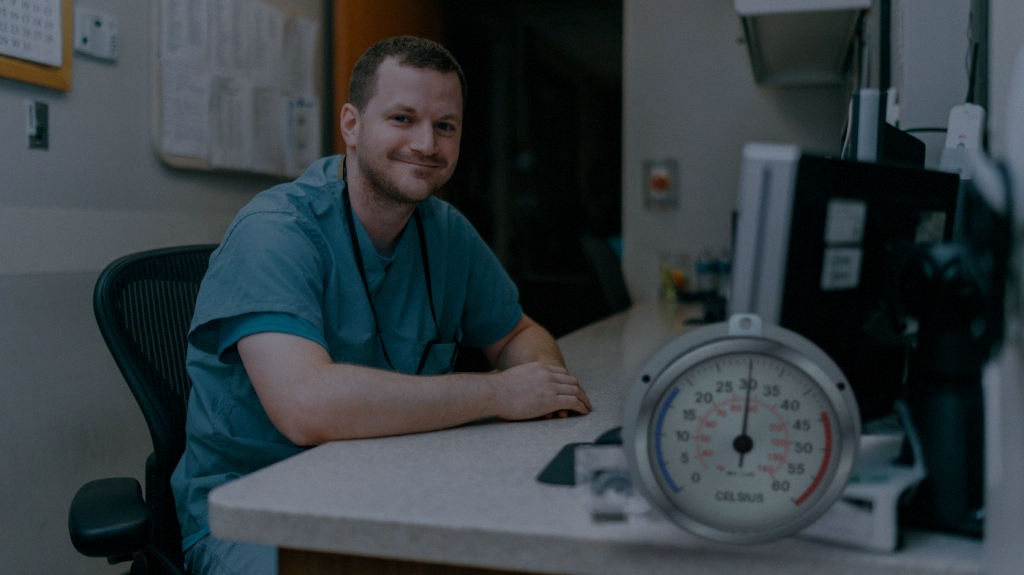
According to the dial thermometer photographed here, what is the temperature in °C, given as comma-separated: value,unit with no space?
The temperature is 30,°C
